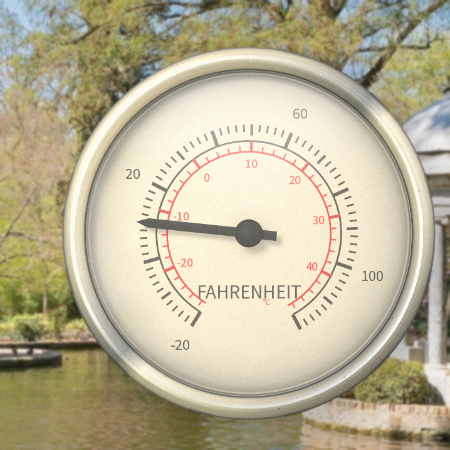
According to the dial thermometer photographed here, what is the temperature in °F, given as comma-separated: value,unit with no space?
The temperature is 10,°F
